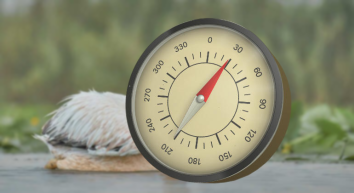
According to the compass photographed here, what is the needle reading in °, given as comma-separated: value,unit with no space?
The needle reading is 30,°
